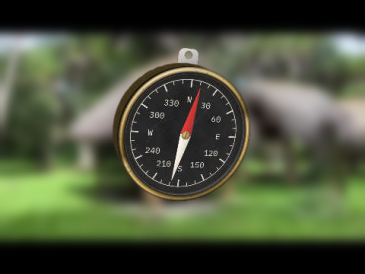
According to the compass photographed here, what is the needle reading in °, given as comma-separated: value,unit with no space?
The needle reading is 10,°
